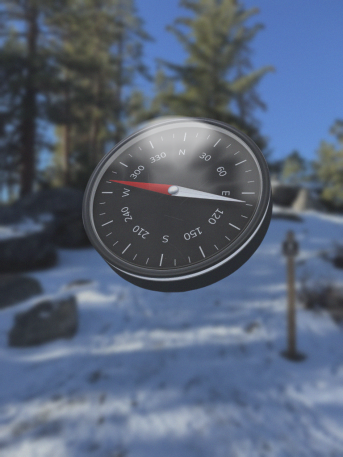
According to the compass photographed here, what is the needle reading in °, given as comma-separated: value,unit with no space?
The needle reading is 280,°
